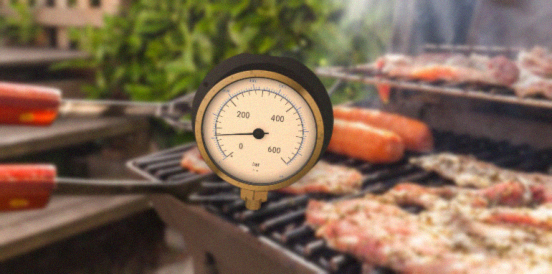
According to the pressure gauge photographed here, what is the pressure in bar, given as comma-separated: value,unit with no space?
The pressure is 80,bar
